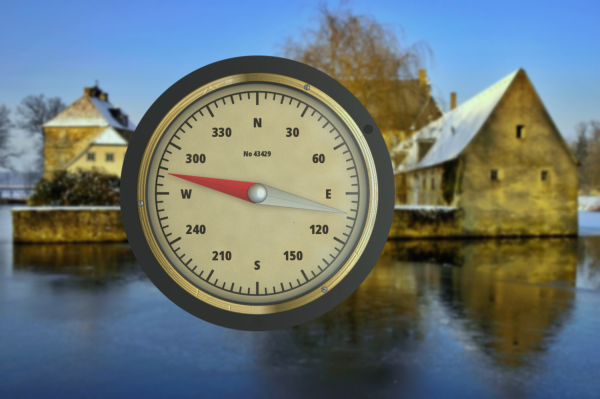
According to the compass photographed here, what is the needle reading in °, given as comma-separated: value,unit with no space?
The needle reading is 282.5,°
